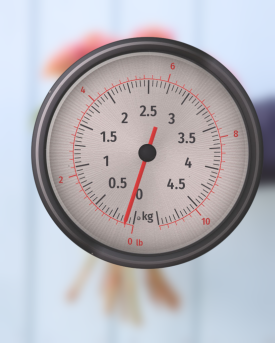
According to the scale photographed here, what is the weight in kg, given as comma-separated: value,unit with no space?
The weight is 0.1,kg
